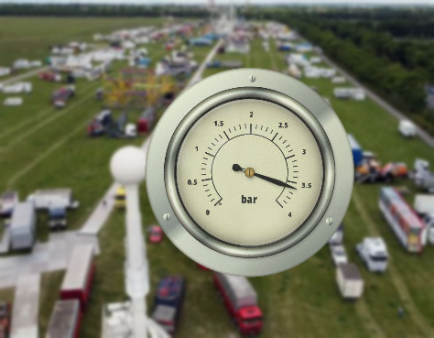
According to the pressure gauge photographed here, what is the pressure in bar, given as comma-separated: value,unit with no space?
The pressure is 3.6,bar
